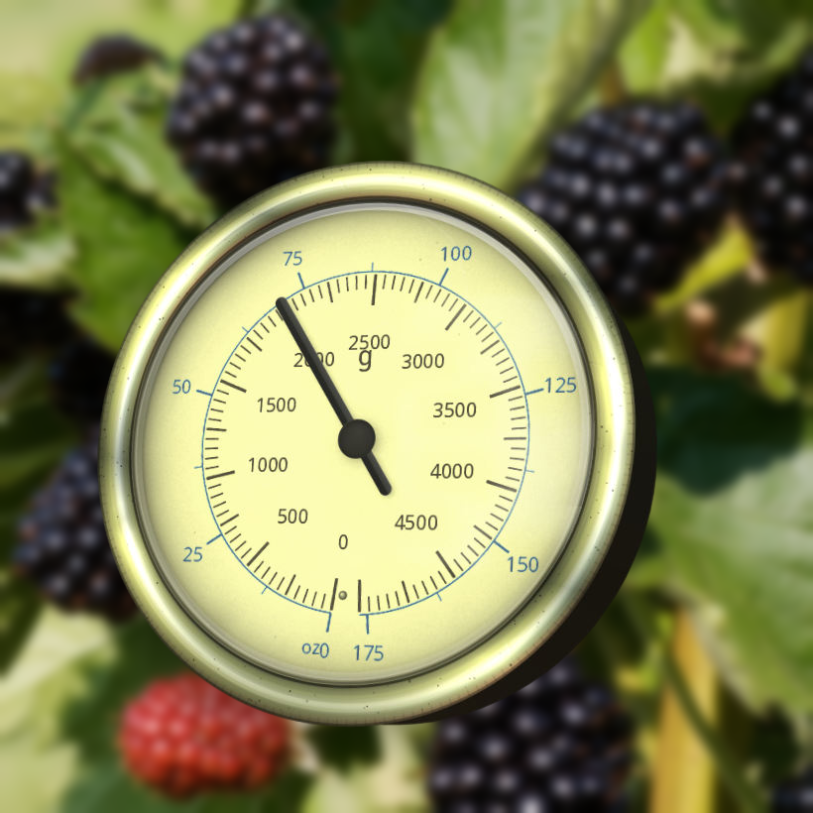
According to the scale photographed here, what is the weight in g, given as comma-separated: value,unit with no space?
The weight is 2000,g
